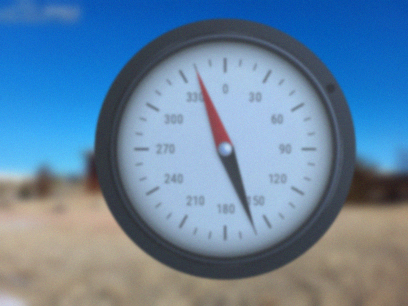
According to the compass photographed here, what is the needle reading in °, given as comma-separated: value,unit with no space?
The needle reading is 340,°
